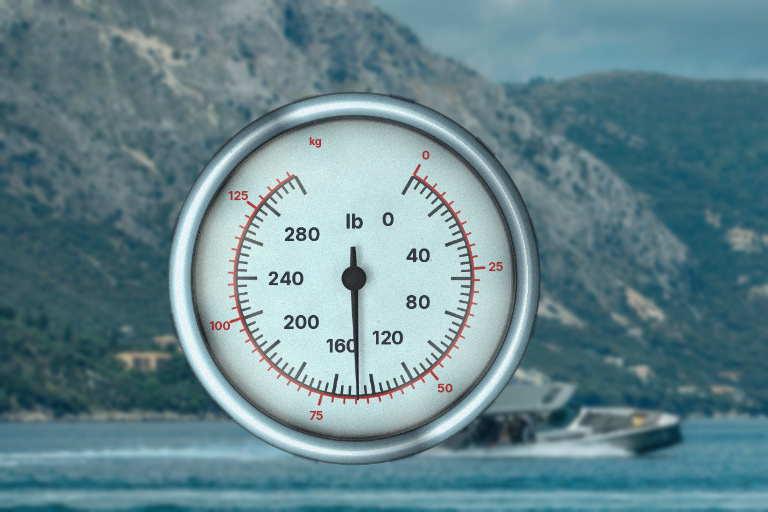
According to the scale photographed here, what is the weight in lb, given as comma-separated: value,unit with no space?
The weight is 148,lb
